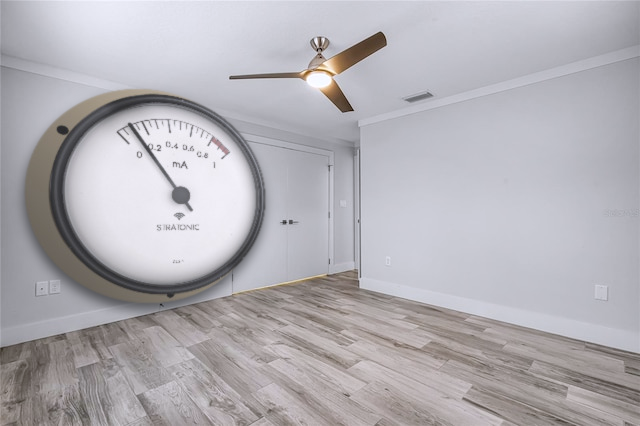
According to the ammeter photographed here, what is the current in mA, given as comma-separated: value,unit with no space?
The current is 0.1,mA
